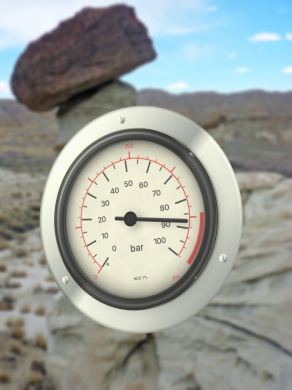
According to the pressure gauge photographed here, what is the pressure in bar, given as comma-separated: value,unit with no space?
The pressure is 87.5,bar
